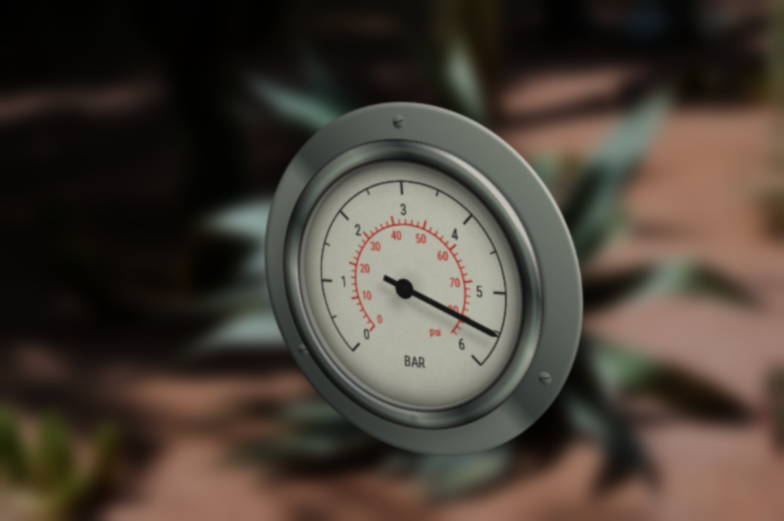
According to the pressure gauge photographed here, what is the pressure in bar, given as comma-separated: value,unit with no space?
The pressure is 5.5,bar
